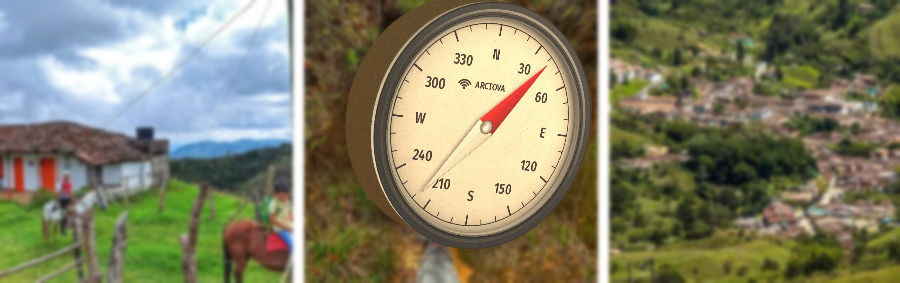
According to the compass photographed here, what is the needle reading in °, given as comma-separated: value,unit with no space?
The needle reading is 40,°
